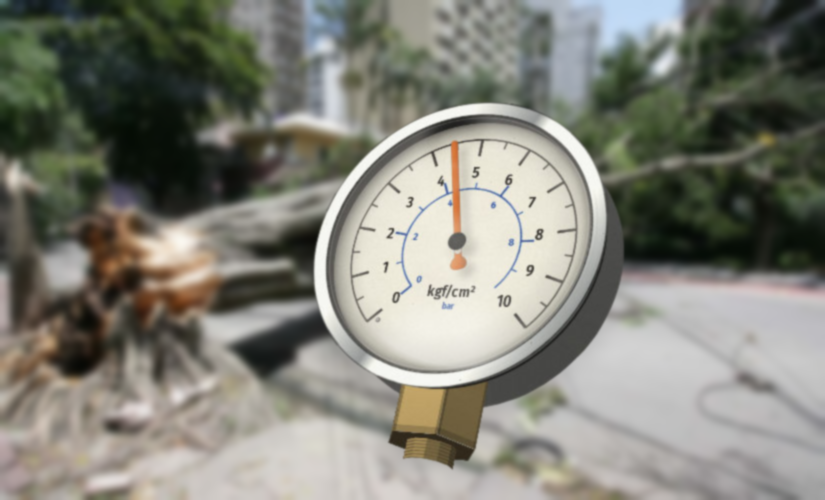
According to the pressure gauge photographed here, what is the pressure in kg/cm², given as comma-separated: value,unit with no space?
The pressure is 4.5,kg/cm²
